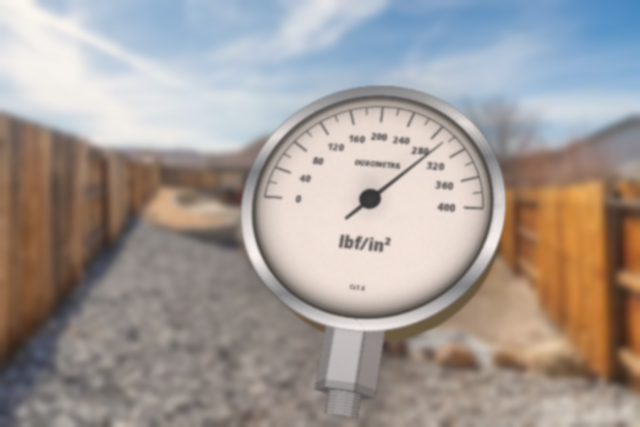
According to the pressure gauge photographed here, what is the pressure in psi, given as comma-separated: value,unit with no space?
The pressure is 300,psi
